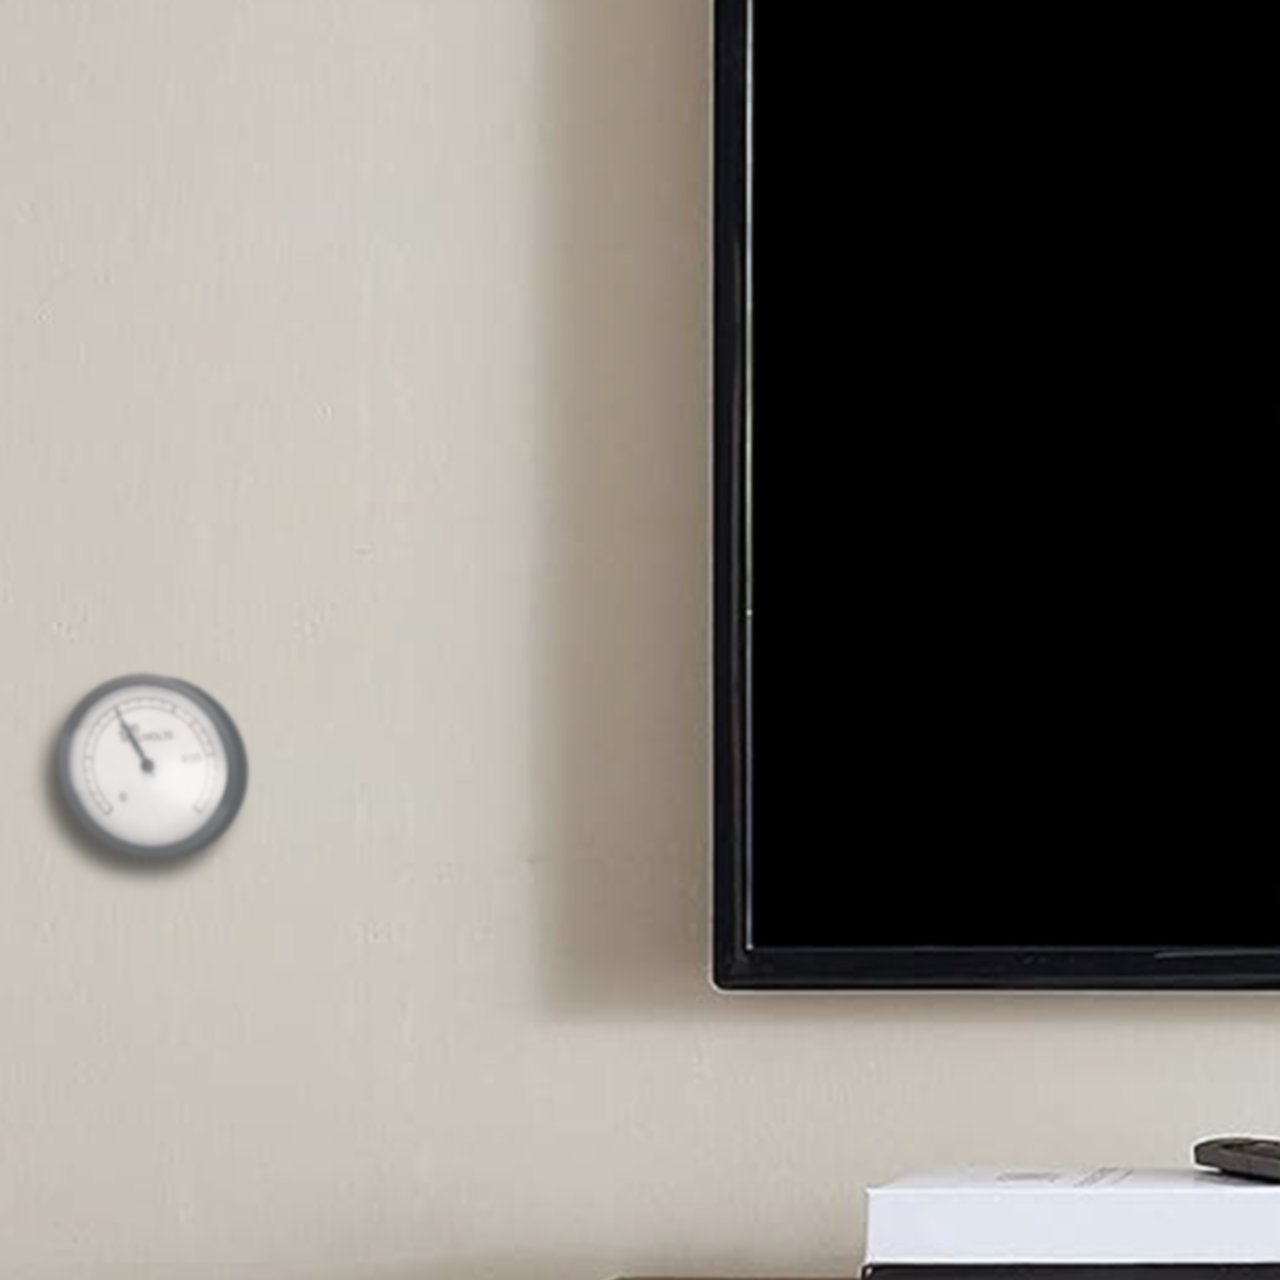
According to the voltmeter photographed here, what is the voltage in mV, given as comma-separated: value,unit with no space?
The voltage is 200,mV
